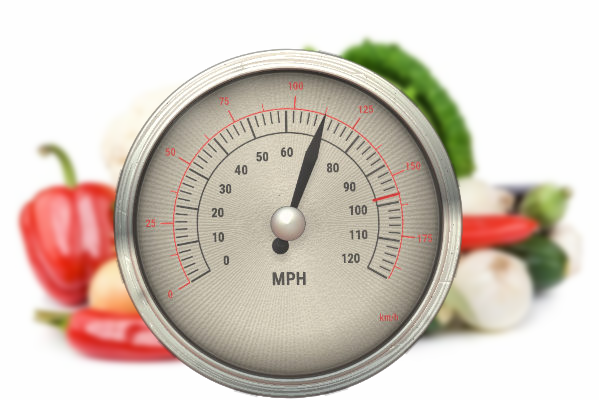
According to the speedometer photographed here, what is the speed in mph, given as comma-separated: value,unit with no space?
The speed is 70,mph
